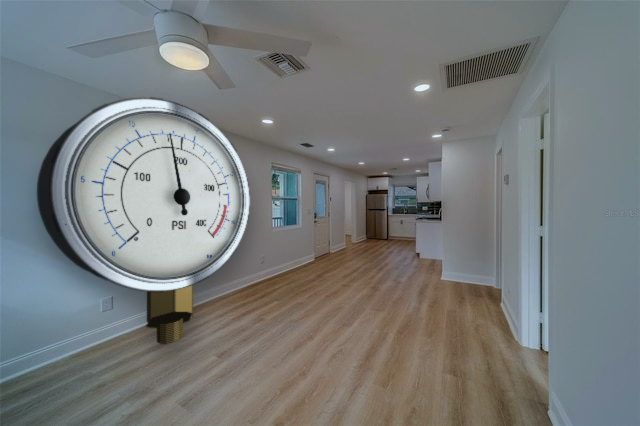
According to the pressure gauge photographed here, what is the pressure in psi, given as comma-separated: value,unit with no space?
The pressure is 180,psi
